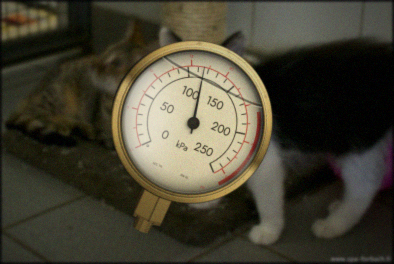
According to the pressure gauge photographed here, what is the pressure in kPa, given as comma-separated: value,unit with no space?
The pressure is 115,kPa
